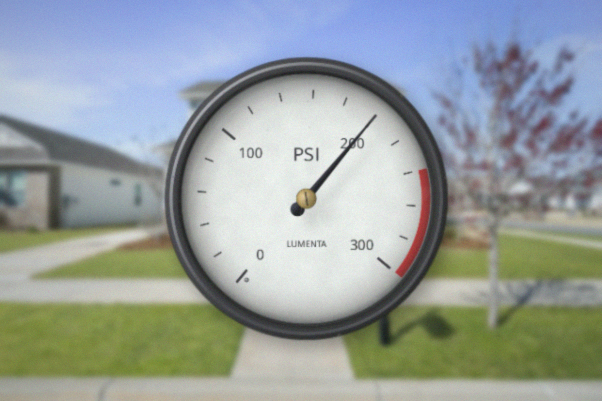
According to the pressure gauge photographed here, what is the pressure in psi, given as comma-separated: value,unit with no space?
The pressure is 200,psi
